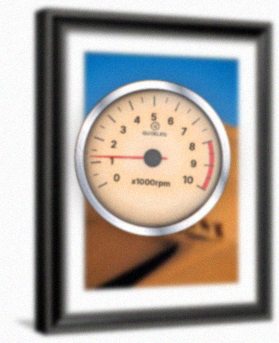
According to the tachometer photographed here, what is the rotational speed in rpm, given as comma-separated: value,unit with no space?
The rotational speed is 1250,rpm
